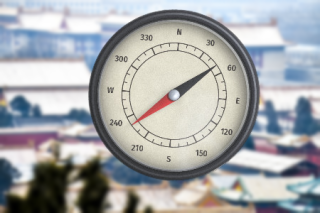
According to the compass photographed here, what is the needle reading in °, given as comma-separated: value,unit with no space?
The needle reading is 230,°
